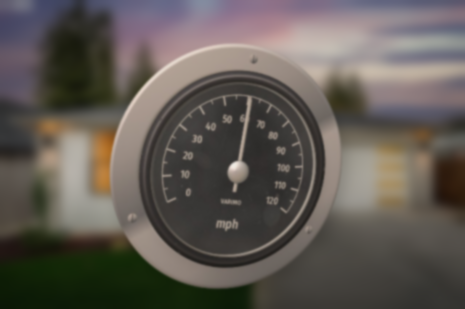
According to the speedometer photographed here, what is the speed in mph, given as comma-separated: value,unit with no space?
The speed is 60,mph
